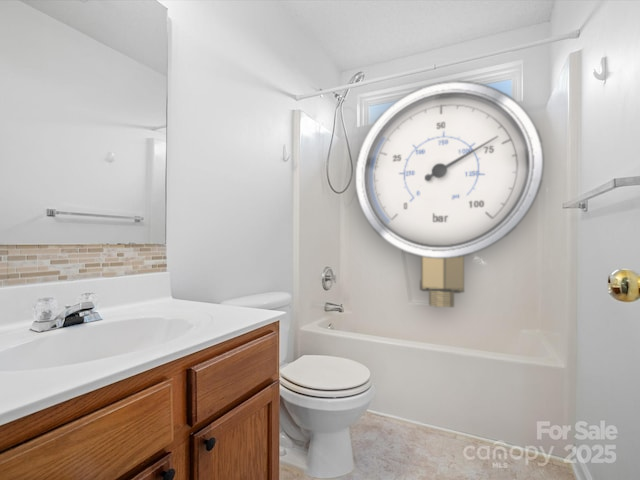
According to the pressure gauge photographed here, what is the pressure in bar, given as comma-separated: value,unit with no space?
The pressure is 72.5,bar
